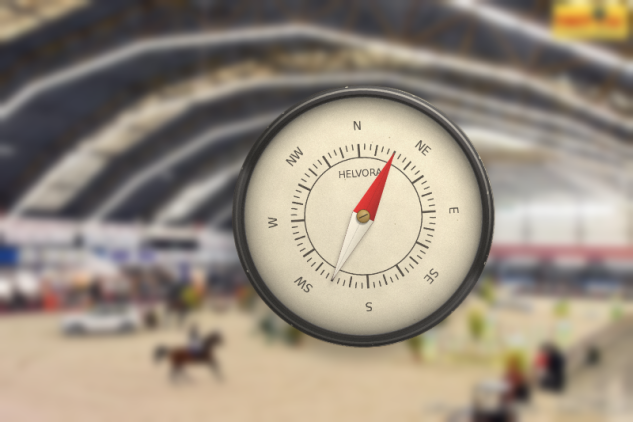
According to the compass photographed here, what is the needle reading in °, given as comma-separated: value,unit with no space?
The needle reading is 30,°
